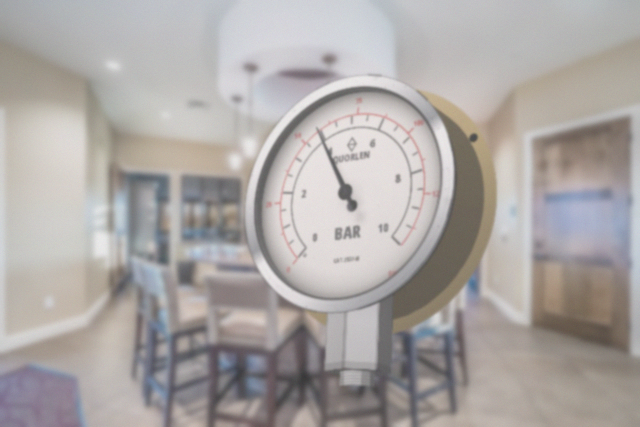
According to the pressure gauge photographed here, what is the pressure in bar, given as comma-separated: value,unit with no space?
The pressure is 4,bar
